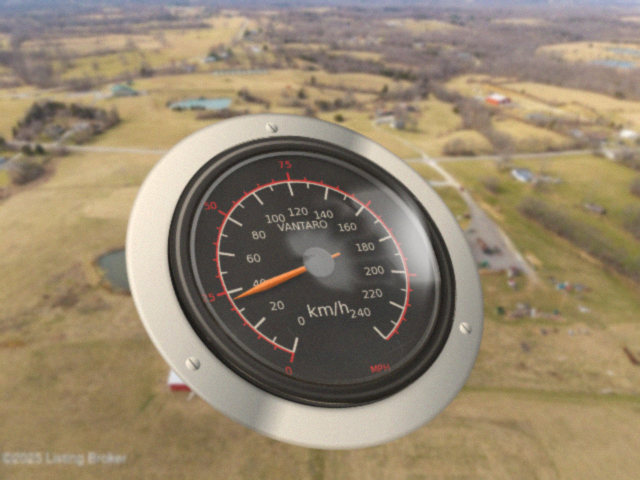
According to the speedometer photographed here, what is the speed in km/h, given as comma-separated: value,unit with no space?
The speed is 35,km/h
